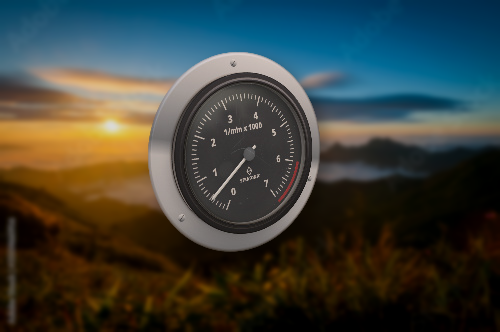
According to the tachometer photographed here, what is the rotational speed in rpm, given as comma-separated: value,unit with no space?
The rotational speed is 500,rpm
